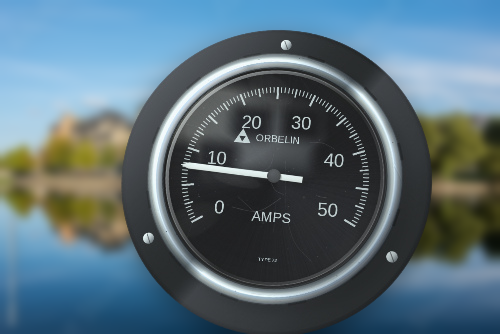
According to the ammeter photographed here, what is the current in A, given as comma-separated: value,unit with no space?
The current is 7.5,A
